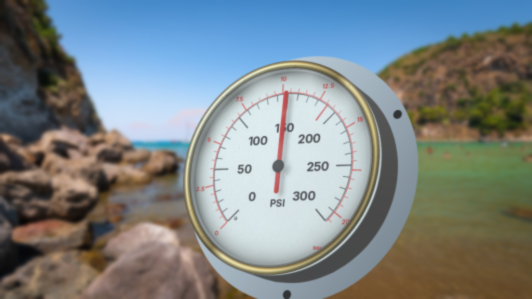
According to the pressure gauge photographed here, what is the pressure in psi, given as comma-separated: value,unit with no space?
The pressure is 150,psi
